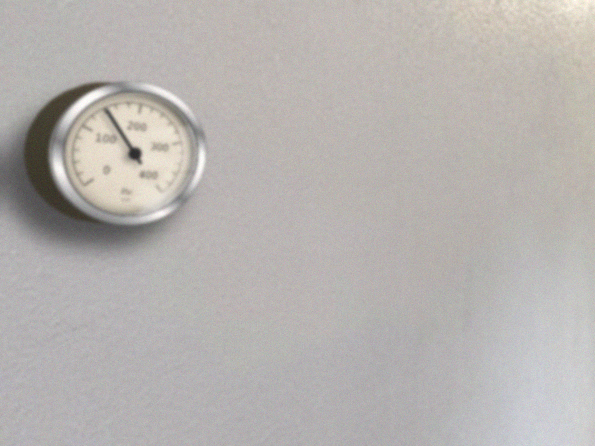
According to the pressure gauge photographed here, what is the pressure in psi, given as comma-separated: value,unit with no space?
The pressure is 140,psi
